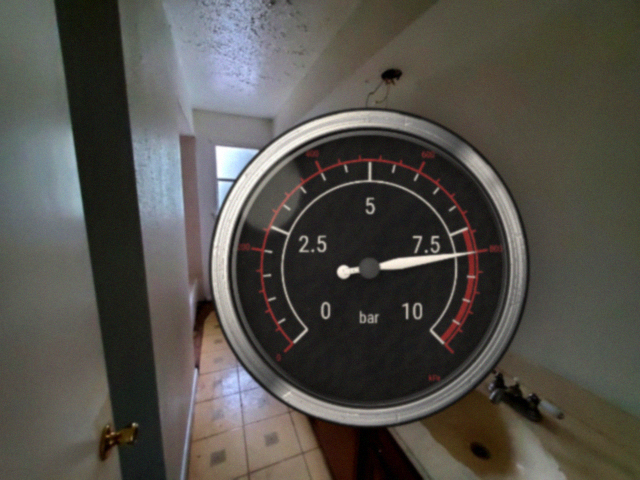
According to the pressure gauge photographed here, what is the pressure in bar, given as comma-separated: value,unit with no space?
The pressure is 8,bar
